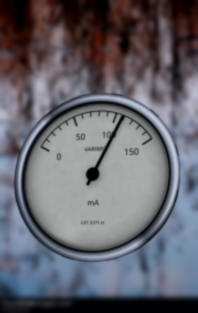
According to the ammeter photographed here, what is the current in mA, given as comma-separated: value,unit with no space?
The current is 110,mA
